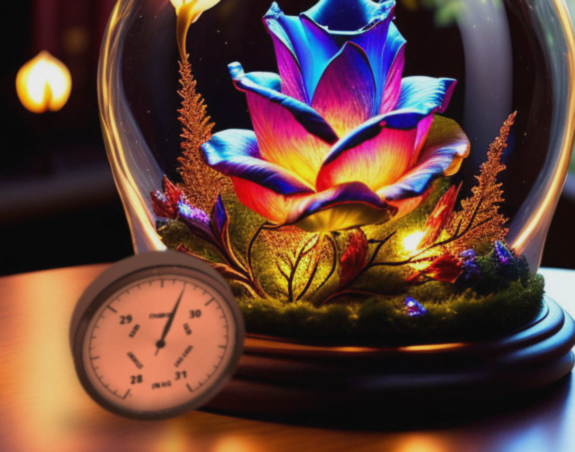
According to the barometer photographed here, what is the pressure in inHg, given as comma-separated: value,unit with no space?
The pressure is 29.7,inHg
